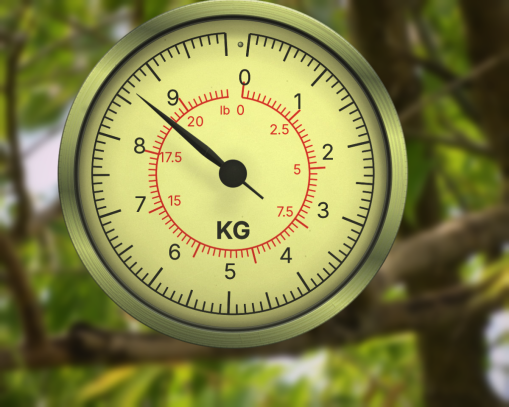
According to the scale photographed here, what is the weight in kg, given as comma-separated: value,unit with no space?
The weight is 8.65,kg
